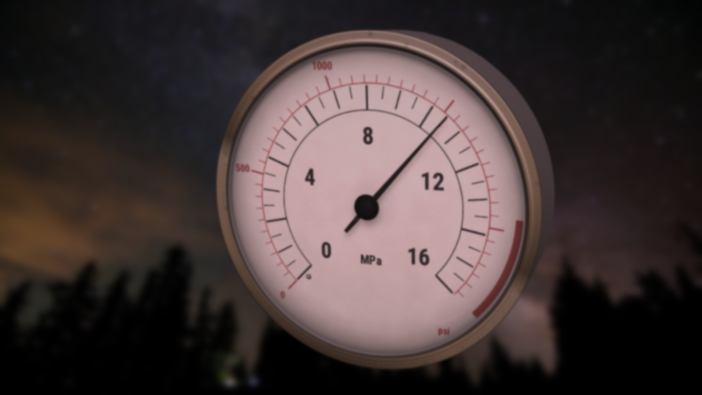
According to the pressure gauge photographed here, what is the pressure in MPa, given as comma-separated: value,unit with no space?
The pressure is 10.5,MPa
